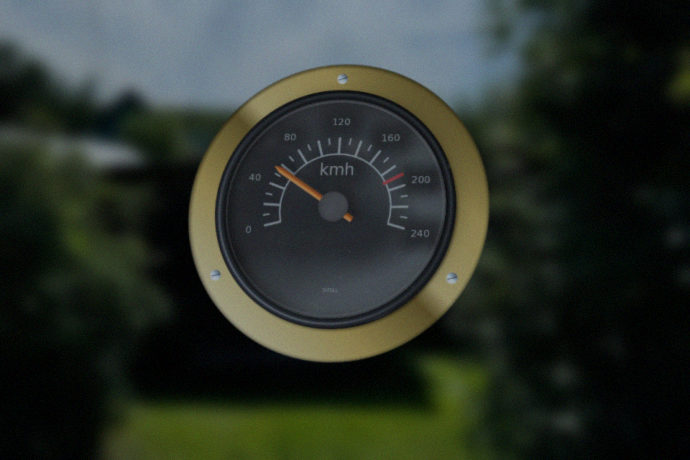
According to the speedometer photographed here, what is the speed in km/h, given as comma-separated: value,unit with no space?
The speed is 55,km/h
